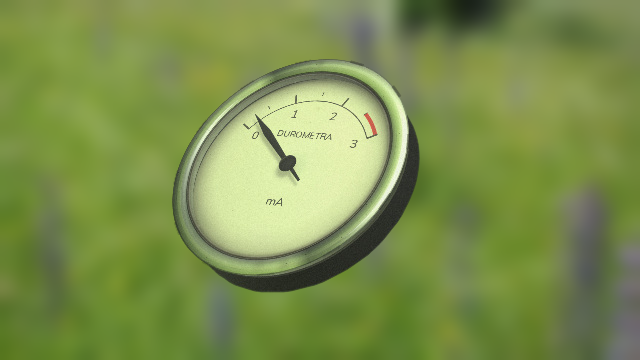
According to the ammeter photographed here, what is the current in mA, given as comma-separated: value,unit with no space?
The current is 0.25,mA
